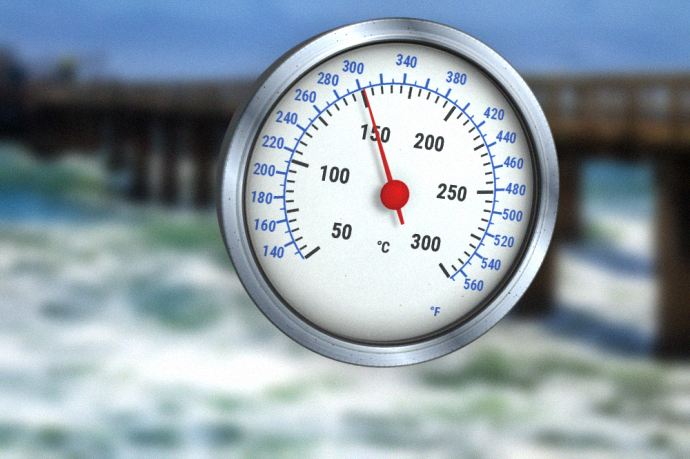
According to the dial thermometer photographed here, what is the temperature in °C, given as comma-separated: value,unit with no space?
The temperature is 150,°C
